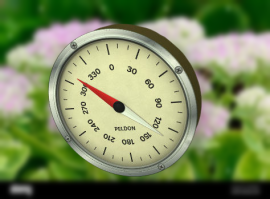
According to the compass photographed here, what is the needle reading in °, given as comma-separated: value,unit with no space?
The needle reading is 310,°
